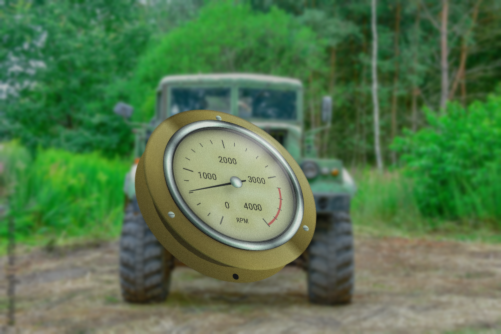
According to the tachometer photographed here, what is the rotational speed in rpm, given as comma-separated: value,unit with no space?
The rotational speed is 600,rpm
